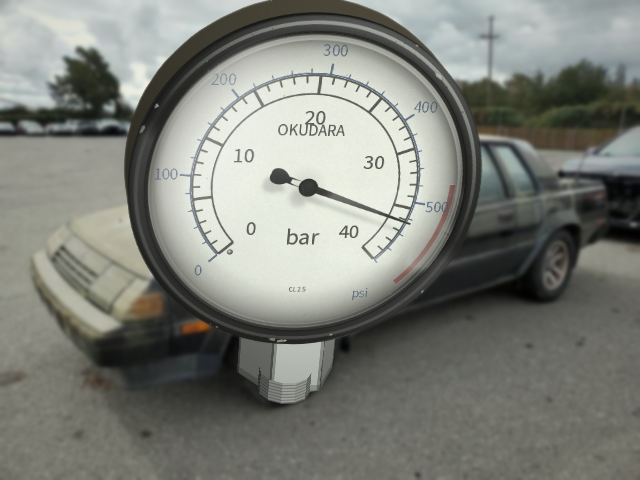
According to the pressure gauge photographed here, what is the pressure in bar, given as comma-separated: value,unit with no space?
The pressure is 36,bar
